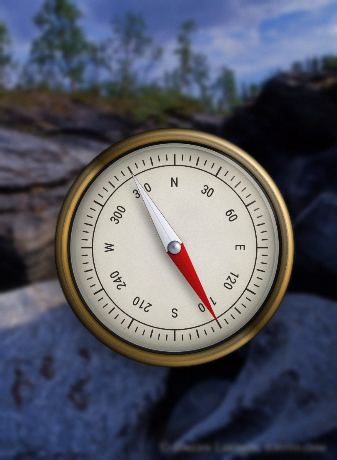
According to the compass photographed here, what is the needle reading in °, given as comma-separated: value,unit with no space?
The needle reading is 150,°
